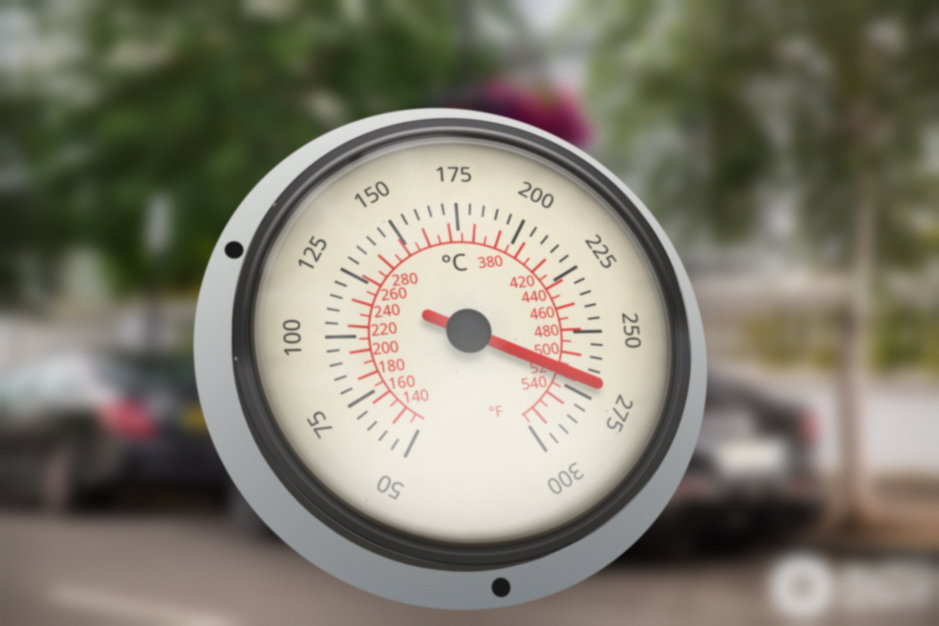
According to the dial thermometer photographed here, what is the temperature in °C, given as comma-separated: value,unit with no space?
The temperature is 270,°C
